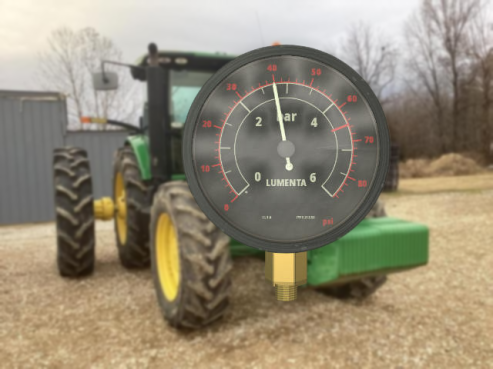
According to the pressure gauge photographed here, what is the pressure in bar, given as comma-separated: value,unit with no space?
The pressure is 2.75,bar
